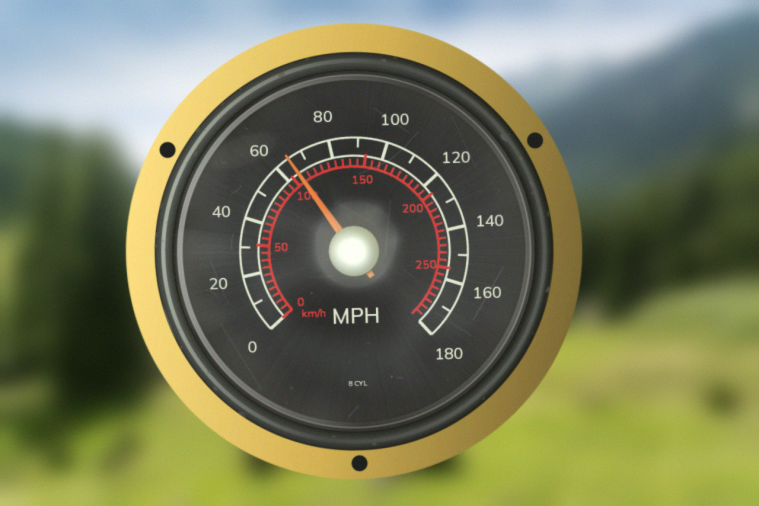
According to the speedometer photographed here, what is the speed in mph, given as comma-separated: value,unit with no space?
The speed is 65,mph
